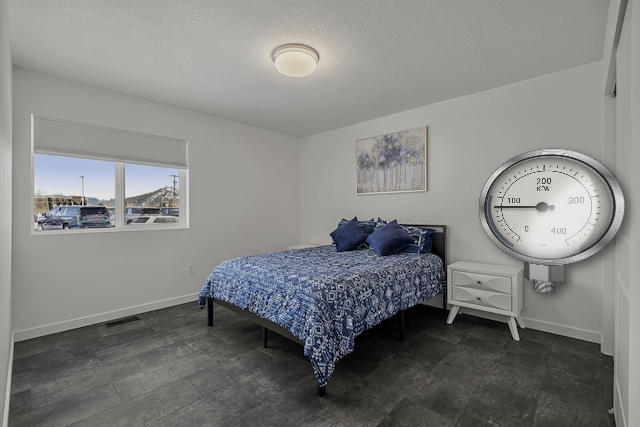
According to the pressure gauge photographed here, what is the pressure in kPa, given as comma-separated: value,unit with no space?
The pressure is 80,kPa
